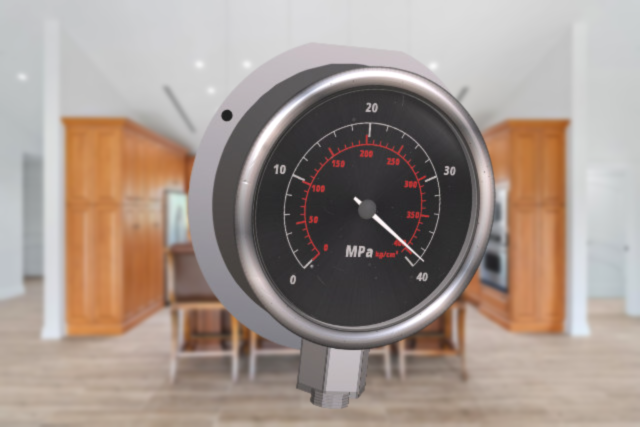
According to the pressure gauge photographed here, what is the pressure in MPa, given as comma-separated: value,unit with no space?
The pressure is 39,MPa
